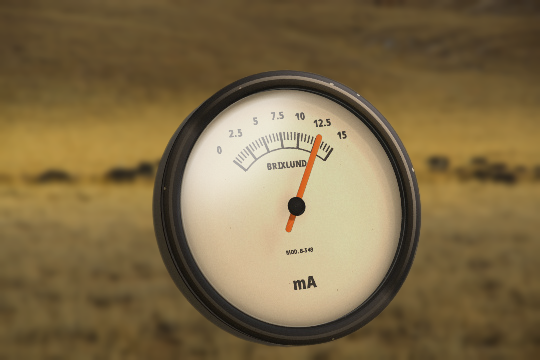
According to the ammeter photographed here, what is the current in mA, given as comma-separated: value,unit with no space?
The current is 12.5,mA
